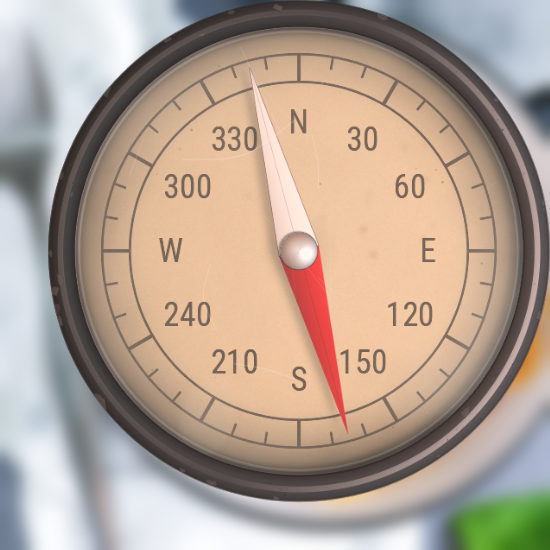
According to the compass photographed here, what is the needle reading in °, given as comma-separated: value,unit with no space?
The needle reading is 165,°
